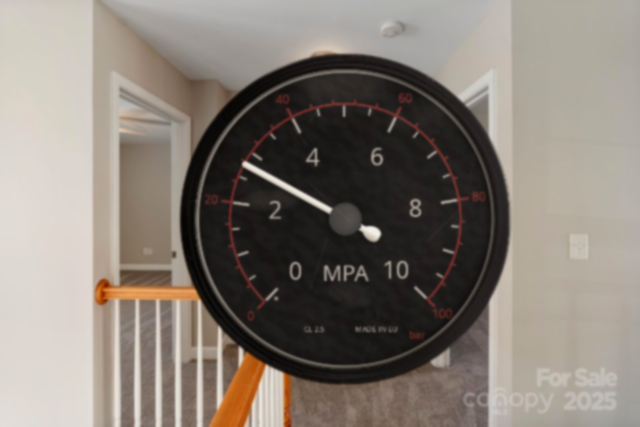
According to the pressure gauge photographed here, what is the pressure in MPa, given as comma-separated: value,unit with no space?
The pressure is 2.75,MPa
